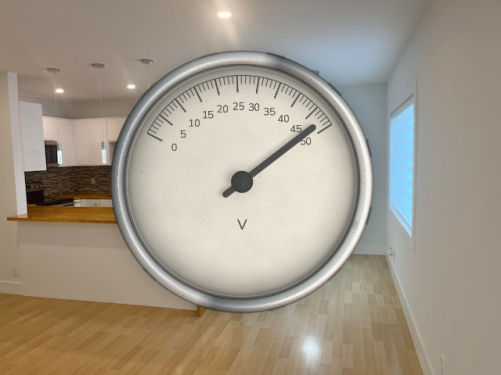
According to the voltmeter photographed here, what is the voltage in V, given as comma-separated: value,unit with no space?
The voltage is 48,V
